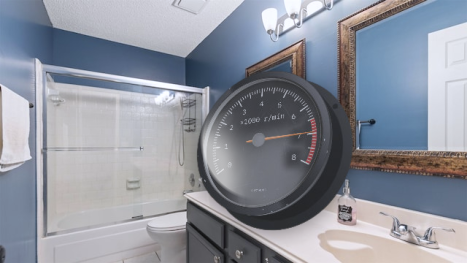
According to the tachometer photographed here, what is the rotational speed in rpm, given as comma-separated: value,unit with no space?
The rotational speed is 7000,rpm
